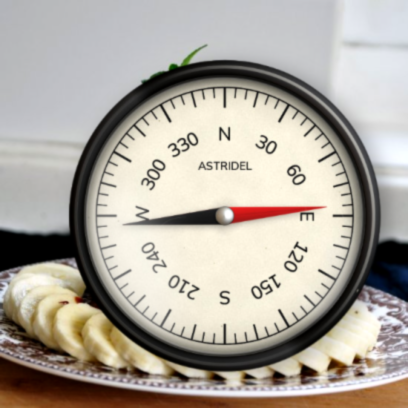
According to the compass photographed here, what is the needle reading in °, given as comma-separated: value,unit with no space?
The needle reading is 85,°
